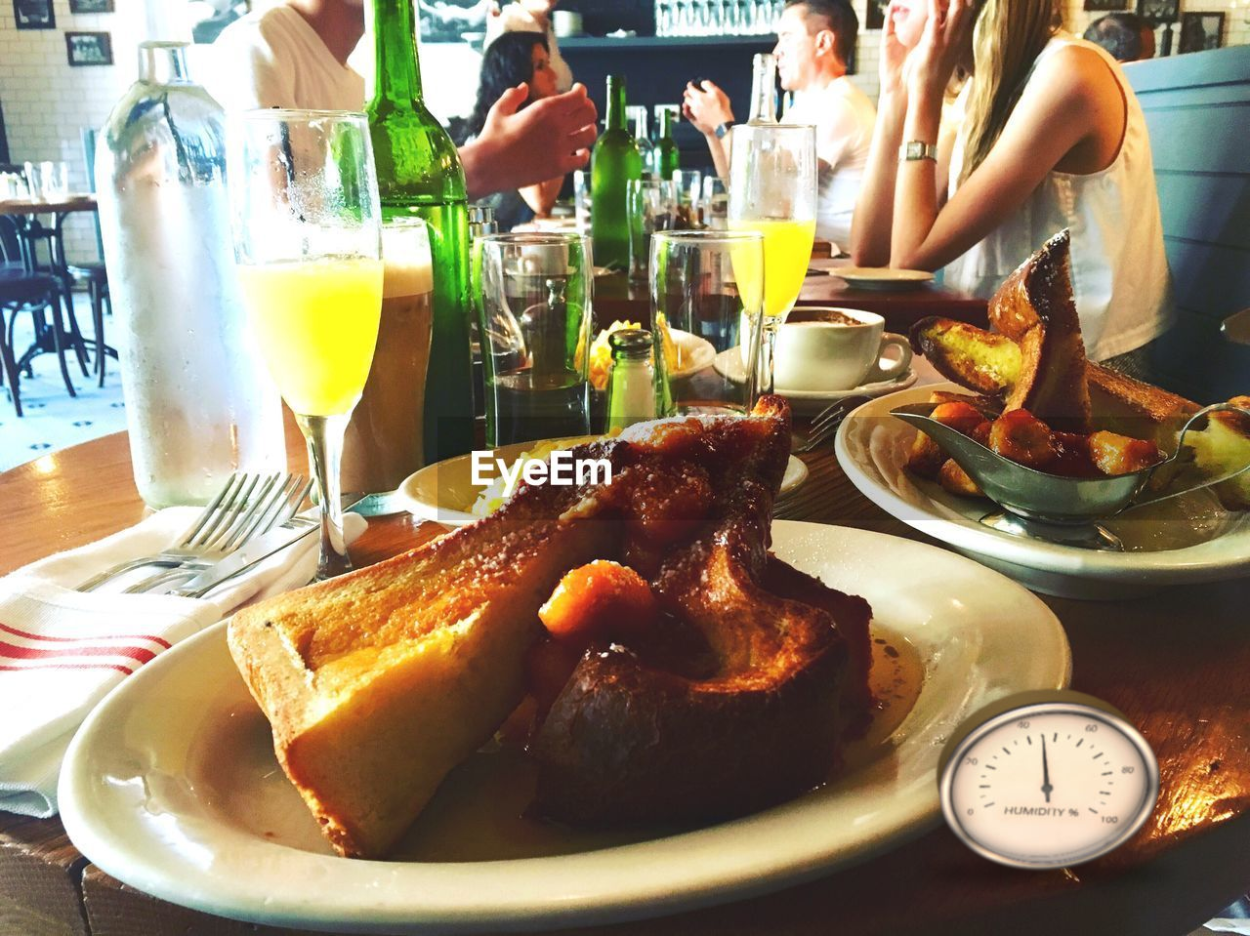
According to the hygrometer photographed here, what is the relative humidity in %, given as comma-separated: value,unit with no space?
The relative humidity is 45,%
